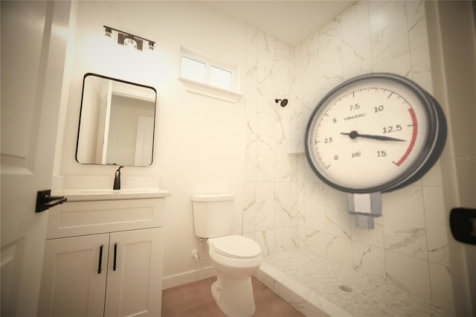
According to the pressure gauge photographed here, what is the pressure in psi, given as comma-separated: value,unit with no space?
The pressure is 13.5,psi
